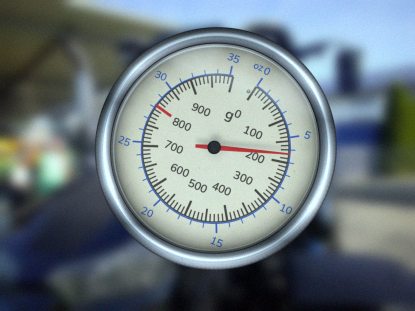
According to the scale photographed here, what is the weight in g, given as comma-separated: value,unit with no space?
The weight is 180,g
